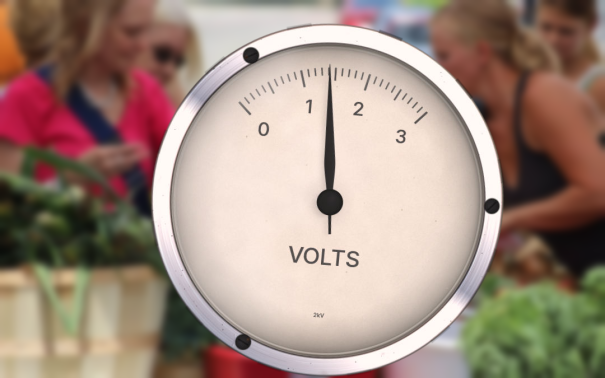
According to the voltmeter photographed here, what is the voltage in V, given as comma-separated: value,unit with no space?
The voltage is 1.4,V
